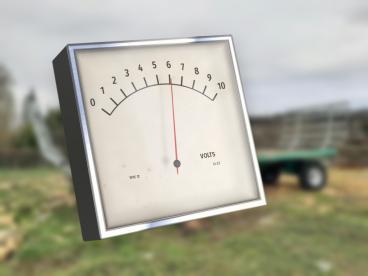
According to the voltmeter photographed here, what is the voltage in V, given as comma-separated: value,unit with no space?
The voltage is 6,V
